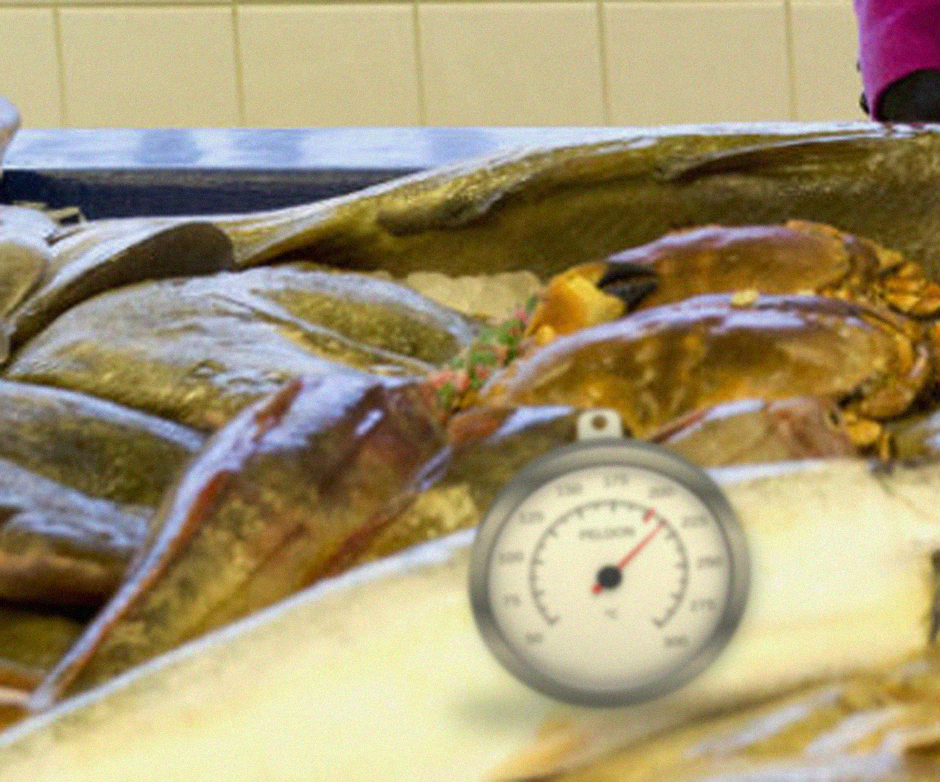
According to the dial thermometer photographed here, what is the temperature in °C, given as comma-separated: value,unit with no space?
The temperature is 212.5,°C
